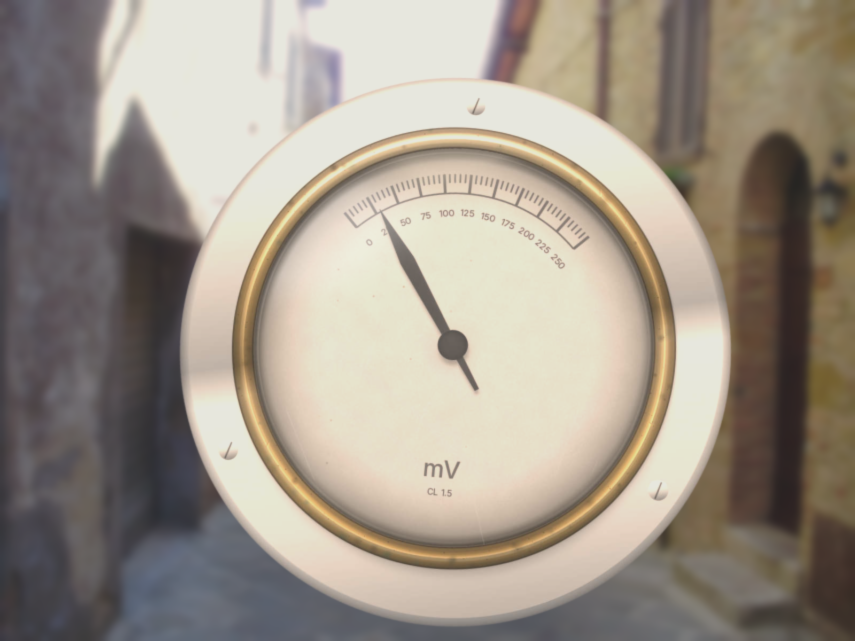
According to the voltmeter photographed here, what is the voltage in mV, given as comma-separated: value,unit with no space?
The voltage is 30,mV
